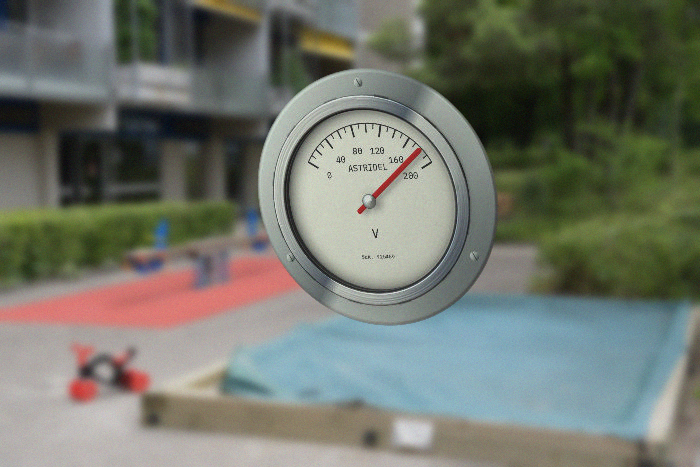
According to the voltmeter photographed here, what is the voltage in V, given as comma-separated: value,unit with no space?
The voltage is 180,V
